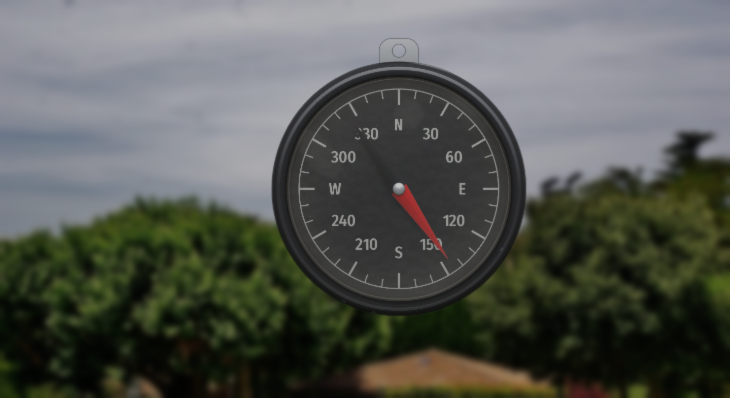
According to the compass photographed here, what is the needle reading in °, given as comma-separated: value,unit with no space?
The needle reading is 145,°
